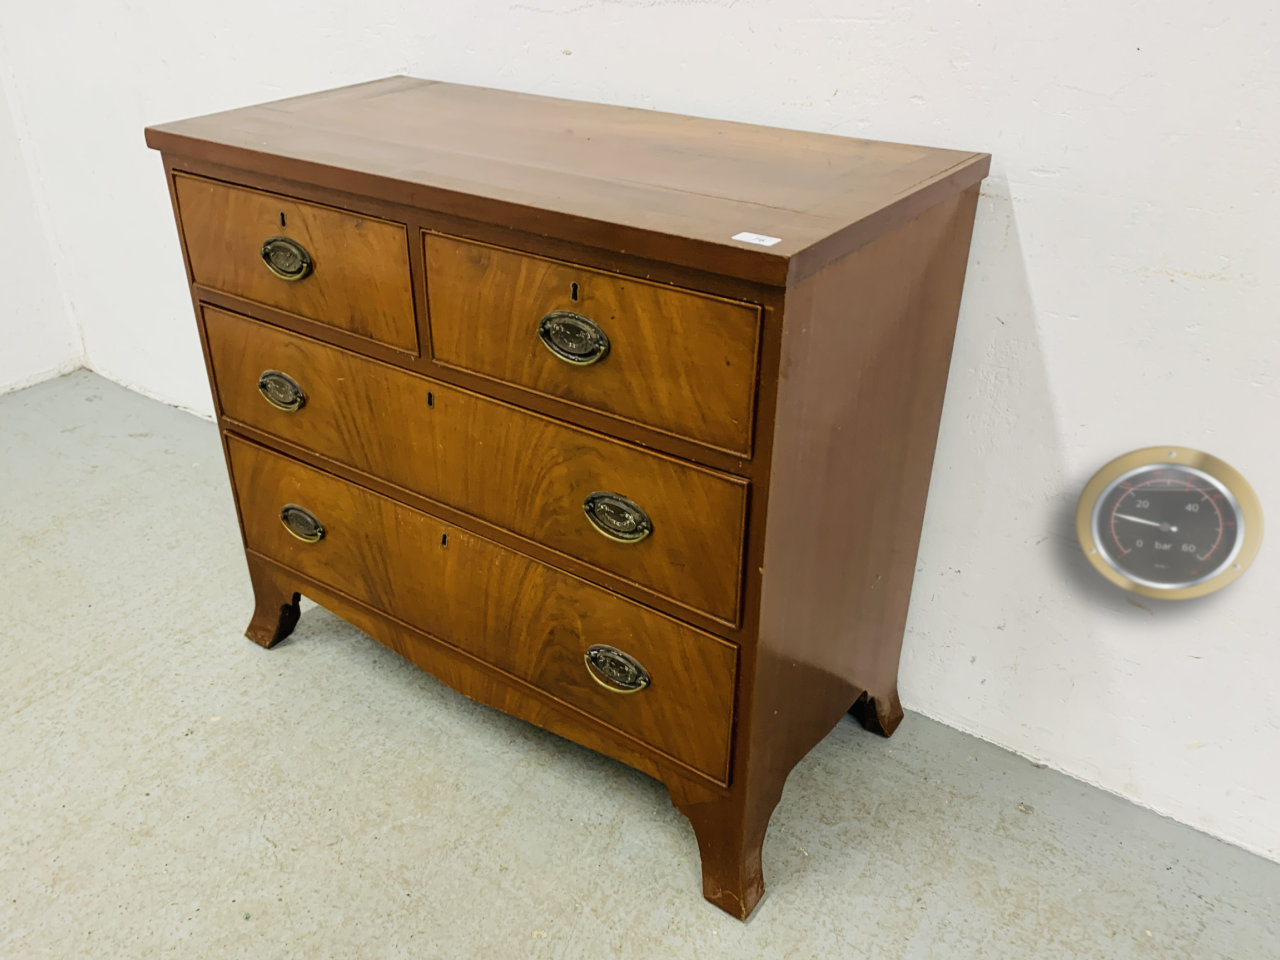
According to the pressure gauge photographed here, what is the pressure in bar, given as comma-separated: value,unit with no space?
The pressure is 12.5,bar
